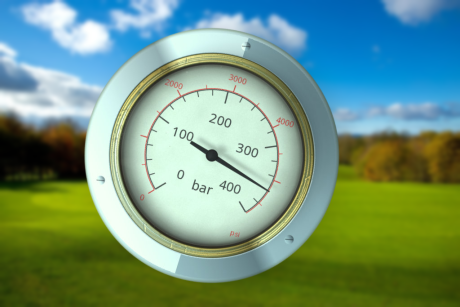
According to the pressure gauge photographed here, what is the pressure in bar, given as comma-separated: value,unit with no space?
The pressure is 360,bar
